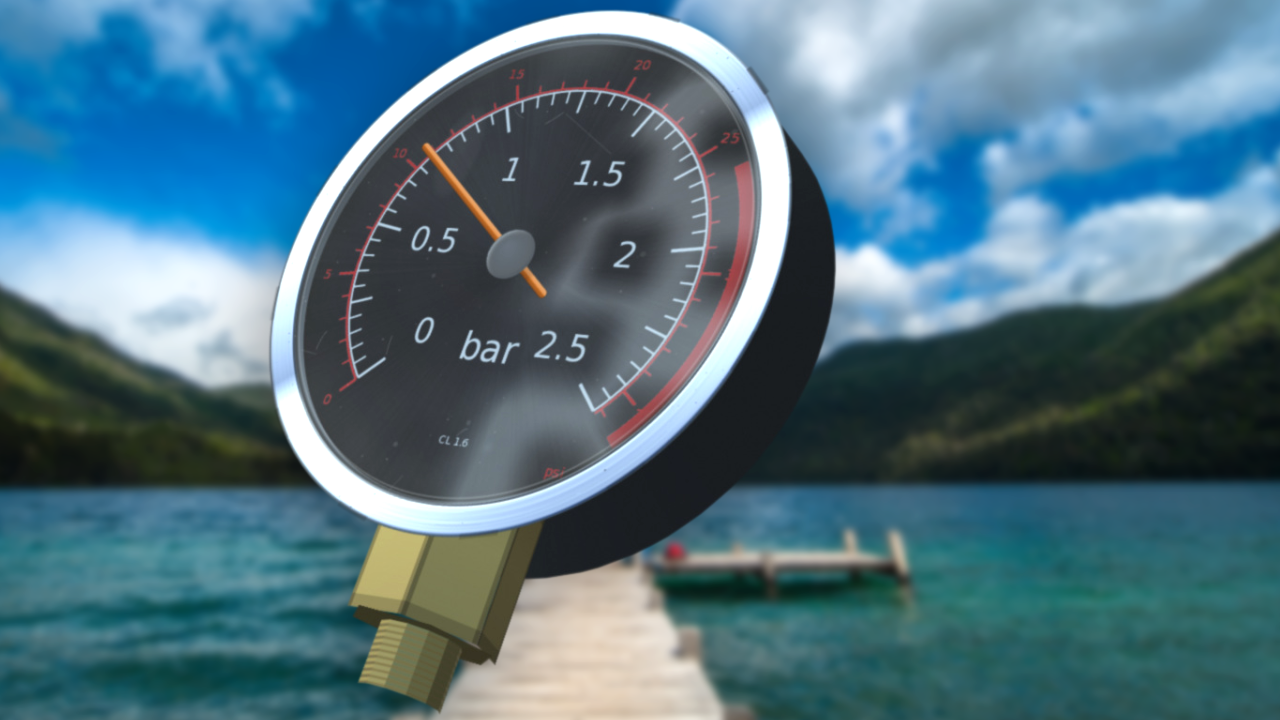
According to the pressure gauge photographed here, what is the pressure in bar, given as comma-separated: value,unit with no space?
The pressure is 0.75,bar
